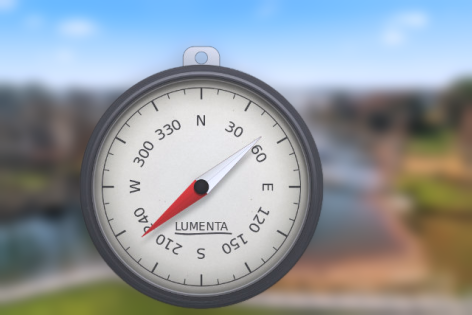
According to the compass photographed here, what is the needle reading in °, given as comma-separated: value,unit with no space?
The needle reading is 230,°
